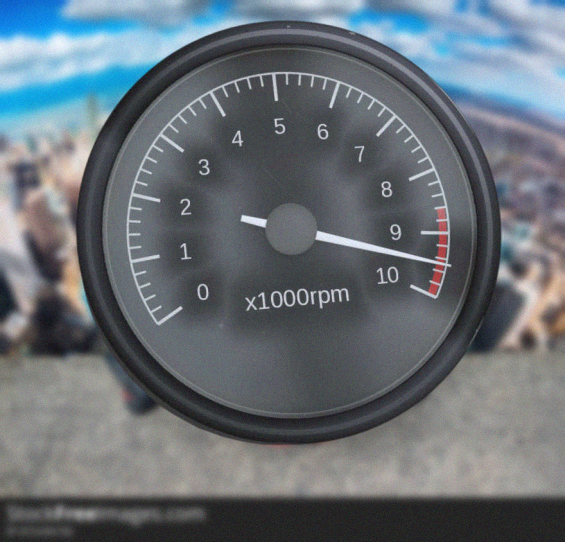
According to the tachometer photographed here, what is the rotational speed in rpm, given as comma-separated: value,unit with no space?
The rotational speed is 9500,rpm
